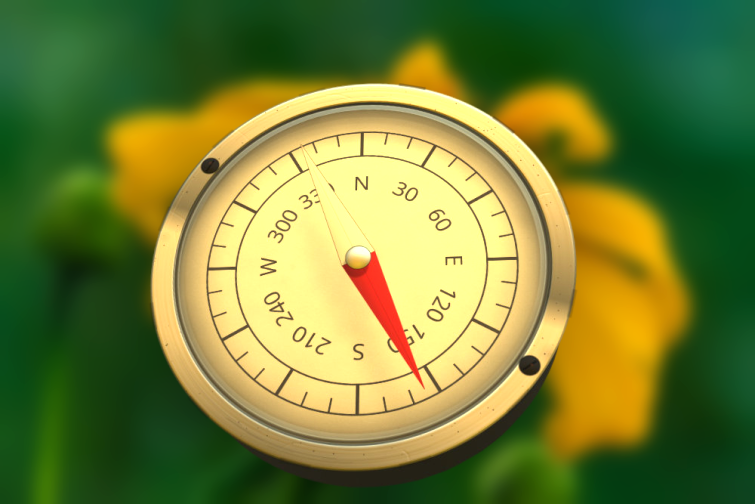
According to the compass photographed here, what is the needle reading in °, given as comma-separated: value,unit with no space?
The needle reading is 155,°
